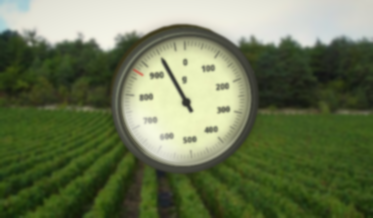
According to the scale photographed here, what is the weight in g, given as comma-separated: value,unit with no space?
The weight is 950,g
